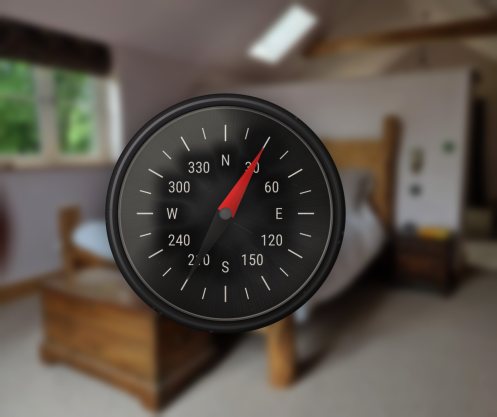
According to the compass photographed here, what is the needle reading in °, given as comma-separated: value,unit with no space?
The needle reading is 30,°
